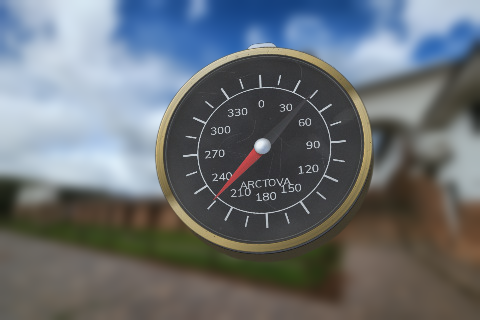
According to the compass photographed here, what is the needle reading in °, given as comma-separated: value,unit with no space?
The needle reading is 225,°
